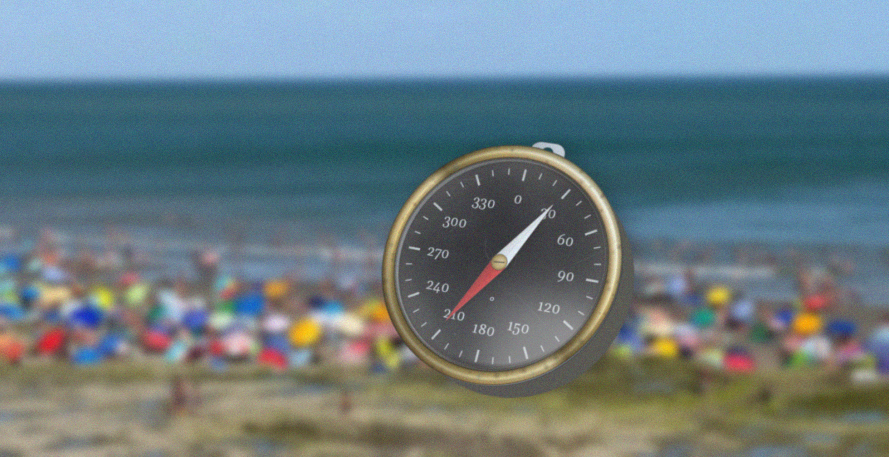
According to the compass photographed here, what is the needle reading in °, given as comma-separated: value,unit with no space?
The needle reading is 210,°
